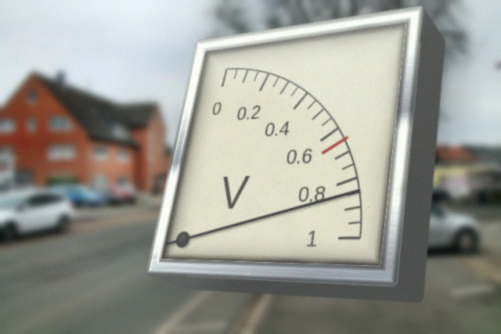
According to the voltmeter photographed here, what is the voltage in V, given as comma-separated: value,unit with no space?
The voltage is 0.85,V
